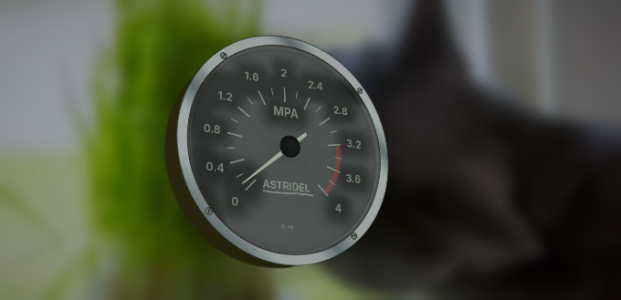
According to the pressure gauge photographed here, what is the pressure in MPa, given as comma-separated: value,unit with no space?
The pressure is 0.1,MPa
